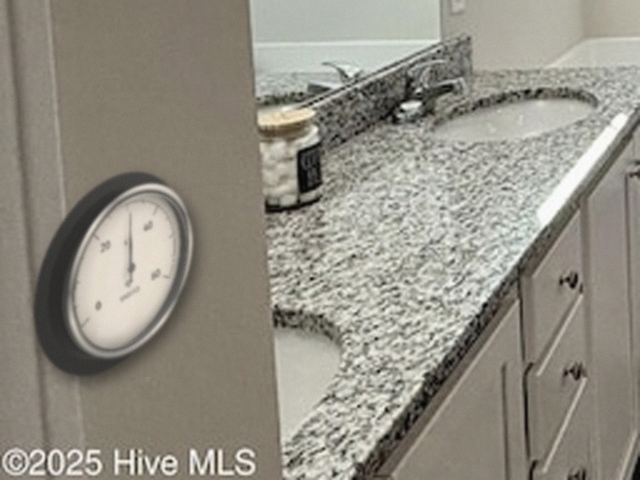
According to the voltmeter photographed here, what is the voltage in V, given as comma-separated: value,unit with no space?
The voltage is 30,V
